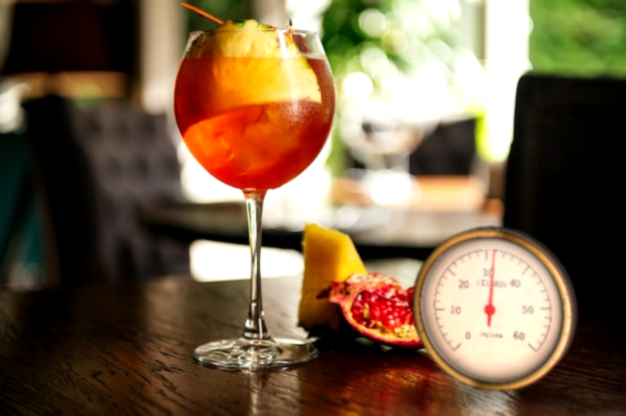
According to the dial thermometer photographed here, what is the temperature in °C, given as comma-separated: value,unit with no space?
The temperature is 32,°C
